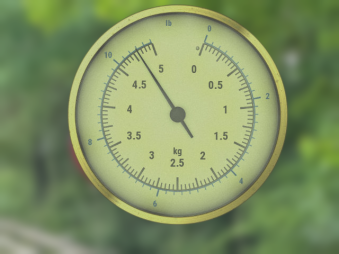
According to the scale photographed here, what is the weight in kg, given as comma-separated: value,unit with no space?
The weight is 4.8,kg
